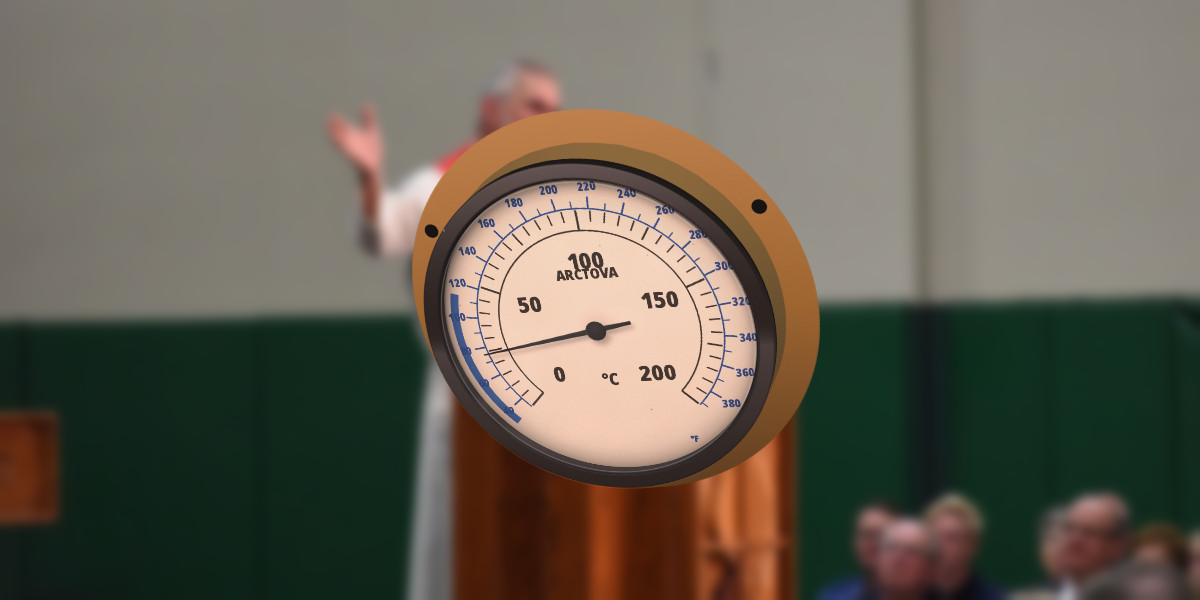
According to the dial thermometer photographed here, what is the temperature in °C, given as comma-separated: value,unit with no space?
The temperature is 25,°C
